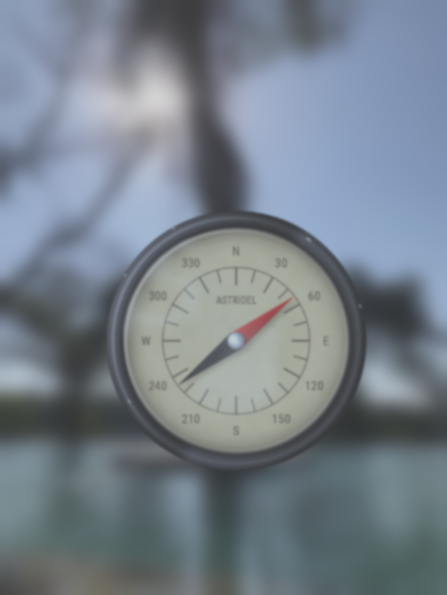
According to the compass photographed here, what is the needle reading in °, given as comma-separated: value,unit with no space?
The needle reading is 52.5,°
